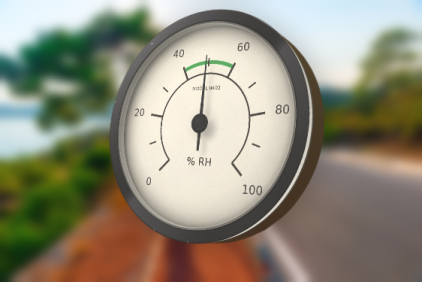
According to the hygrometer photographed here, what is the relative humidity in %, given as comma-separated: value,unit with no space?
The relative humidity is 50,%
